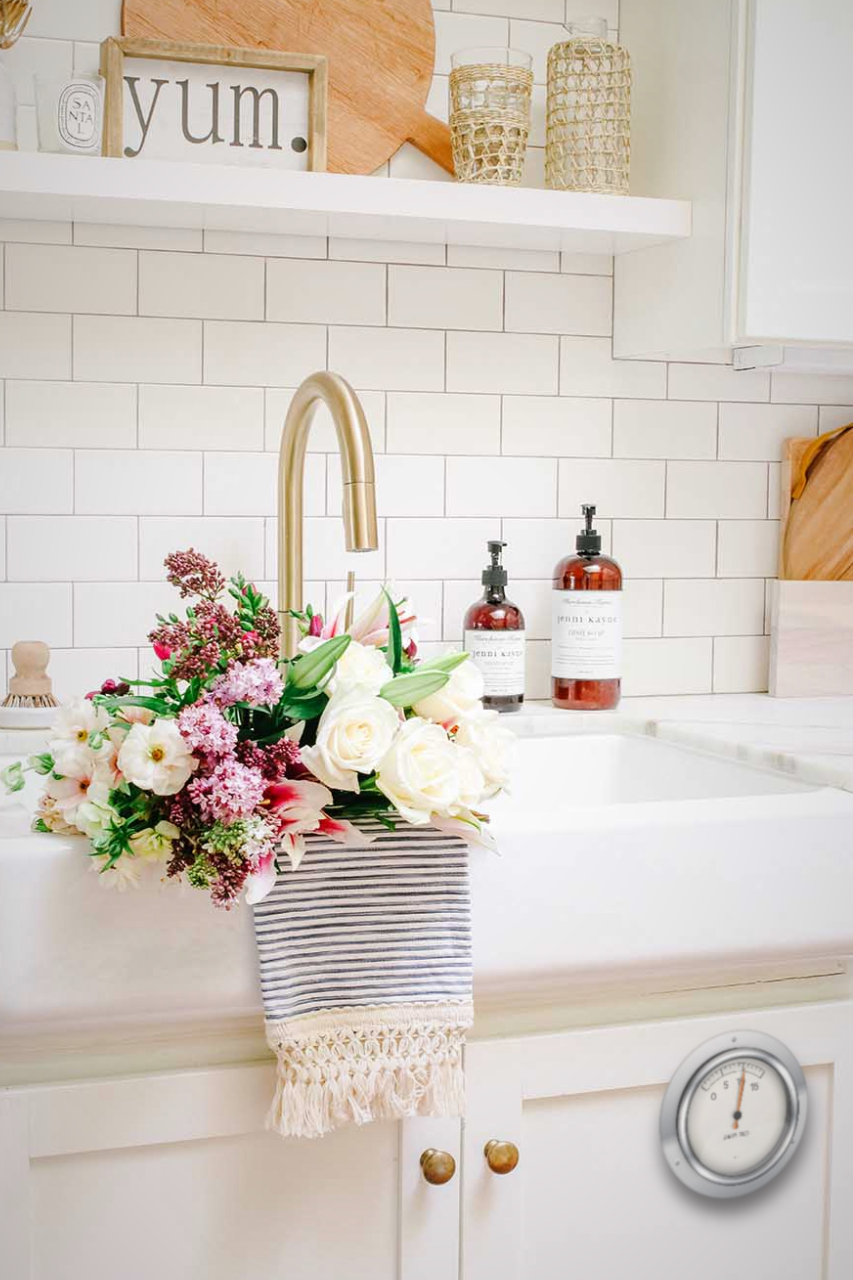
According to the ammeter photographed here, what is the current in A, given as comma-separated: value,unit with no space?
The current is 10,A
